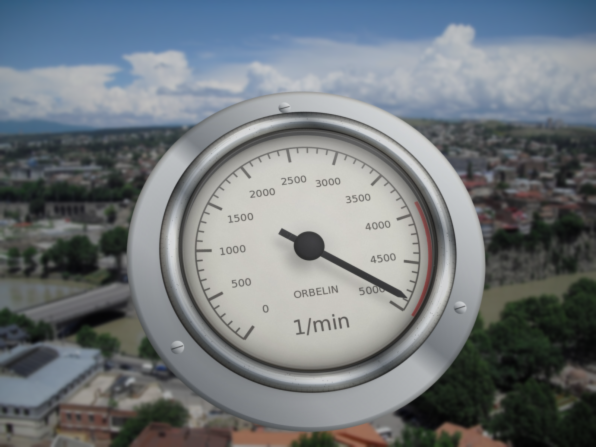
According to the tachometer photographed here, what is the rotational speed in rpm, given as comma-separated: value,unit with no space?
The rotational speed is 4900,rpm
